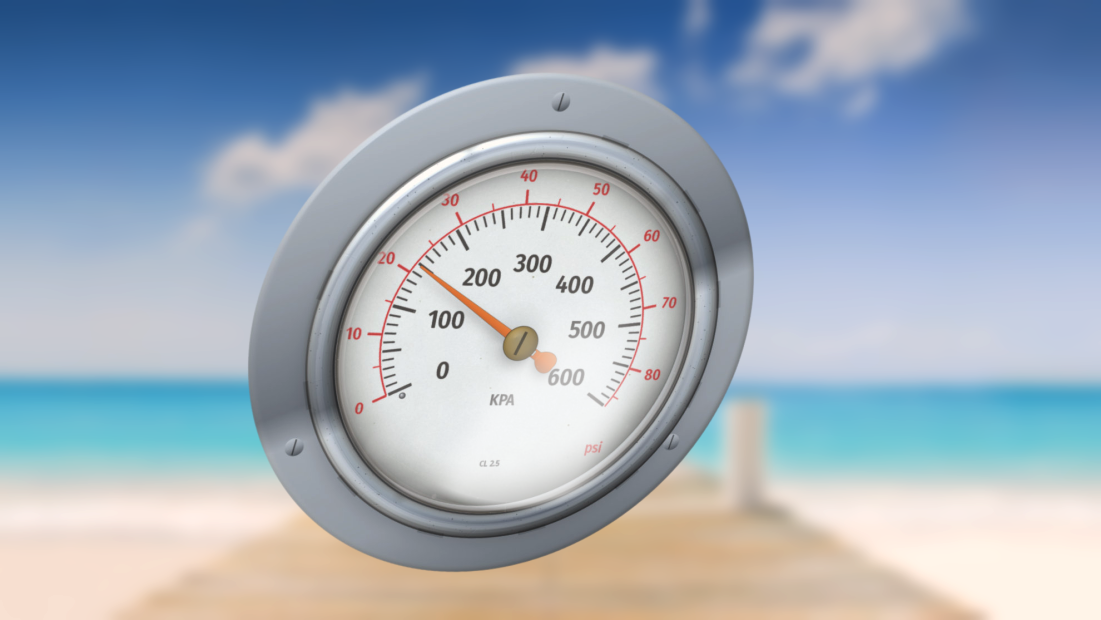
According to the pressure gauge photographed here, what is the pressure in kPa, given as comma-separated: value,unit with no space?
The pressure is 150,kPa
